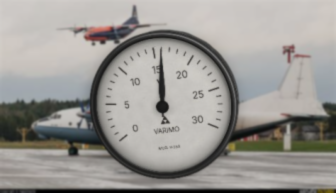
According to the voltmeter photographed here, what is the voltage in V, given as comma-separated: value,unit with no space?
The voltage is 16,V
